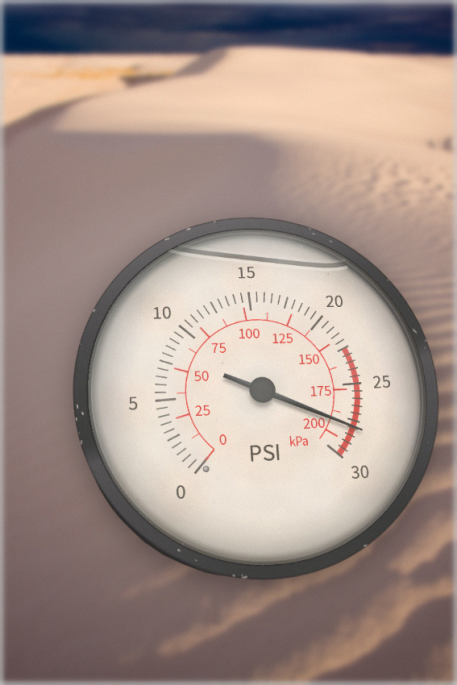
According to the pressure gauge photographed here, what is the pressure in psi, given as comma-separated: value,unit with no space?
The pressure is 28,psi
